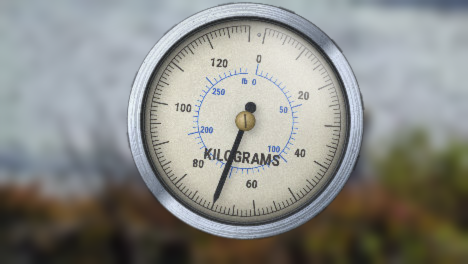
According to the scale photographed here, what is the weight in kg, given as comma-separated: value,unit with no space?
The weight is 70,kg
